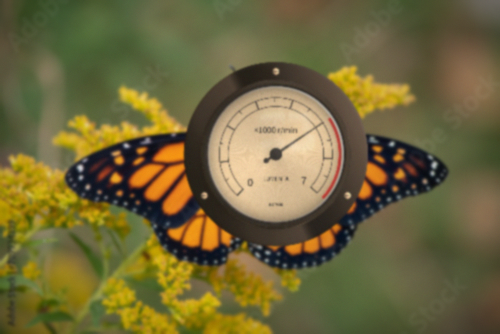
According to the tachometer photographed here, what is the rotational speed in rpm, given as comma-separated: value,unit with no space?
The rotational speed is 5000,rpm
